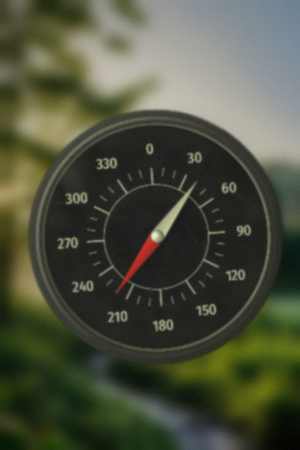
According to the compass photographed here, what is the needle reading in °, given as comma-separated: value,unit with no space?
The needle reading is 220,°
